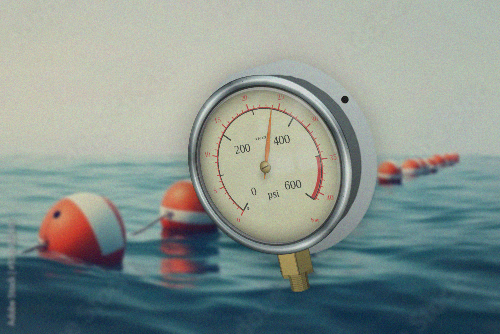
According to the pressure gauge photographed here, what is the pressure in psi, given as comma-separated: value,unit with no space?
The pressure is 350,psi
